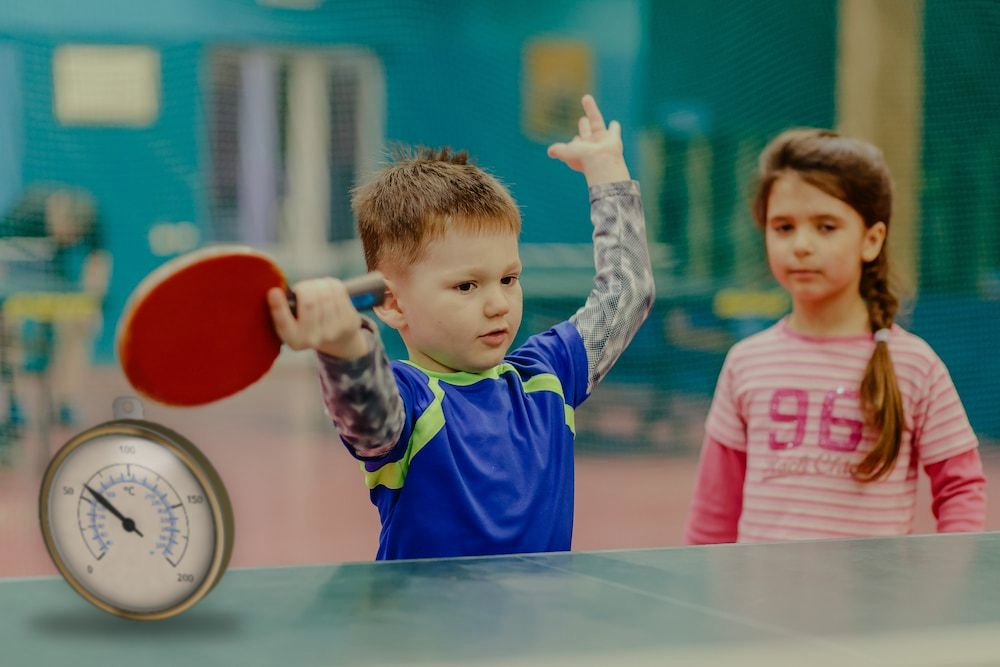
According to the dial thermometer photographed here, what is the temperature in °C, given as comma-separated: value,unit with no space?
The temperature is 62.5,°C
